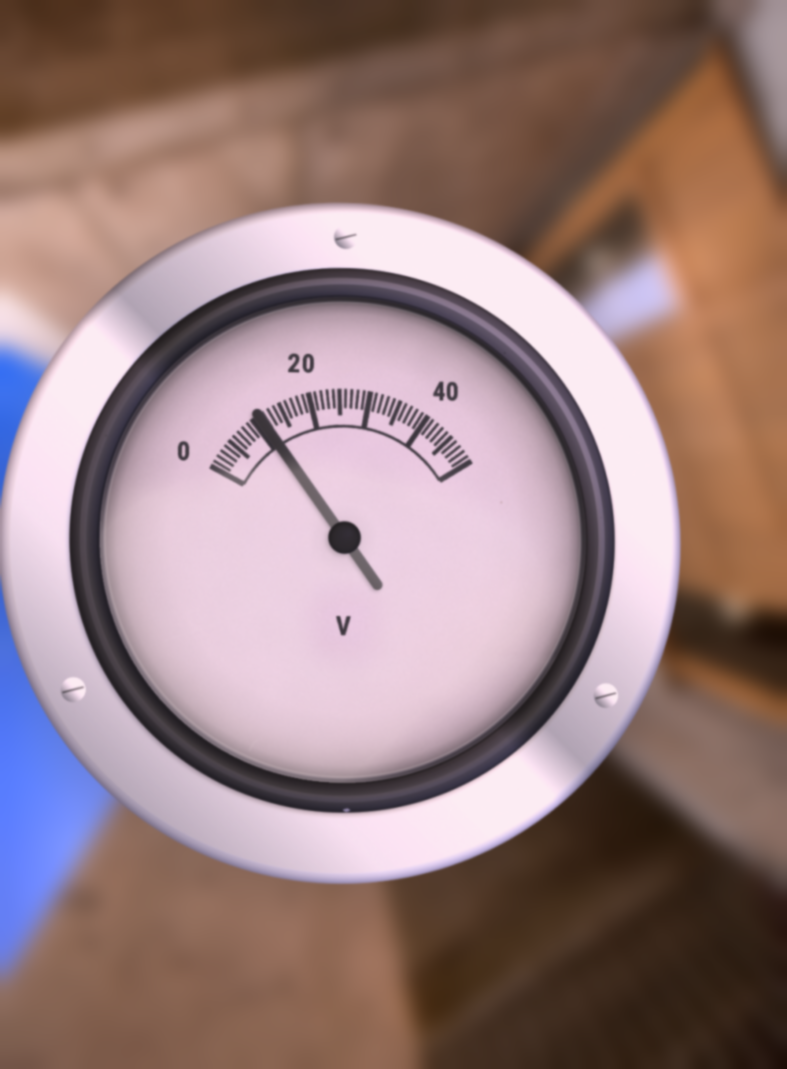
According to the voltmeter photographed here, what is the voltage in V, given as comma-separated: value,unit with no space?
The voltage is 11,V
